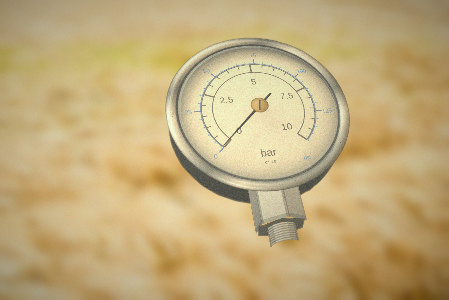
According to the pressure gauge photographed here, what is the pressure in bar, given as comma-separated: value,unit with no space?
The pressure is 0,bar
